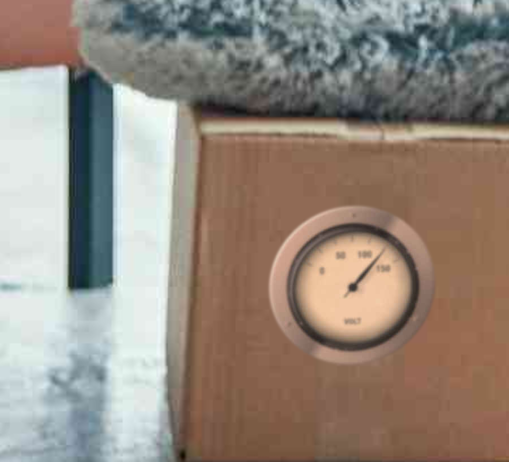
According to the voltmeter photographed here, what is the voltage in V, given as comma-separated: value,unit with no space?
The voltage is 125,V
